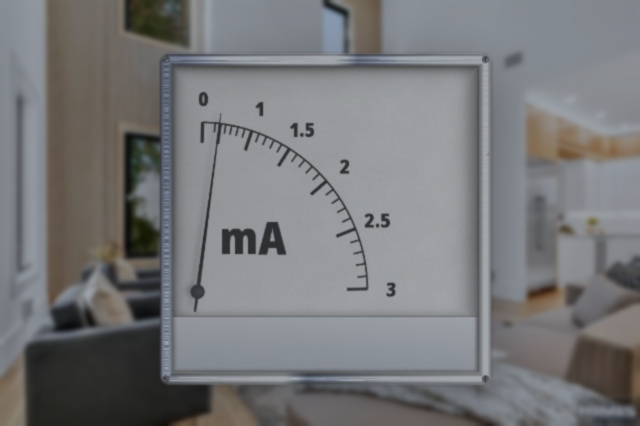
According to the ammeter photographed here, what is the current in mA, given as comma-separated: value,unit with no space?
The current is 0.5,mA
